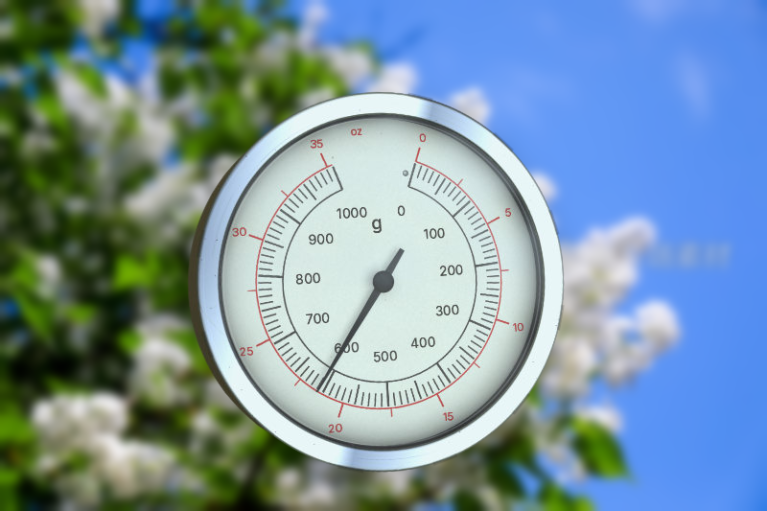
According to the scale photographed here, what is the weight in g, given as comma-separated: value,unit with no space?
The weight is 610,g
